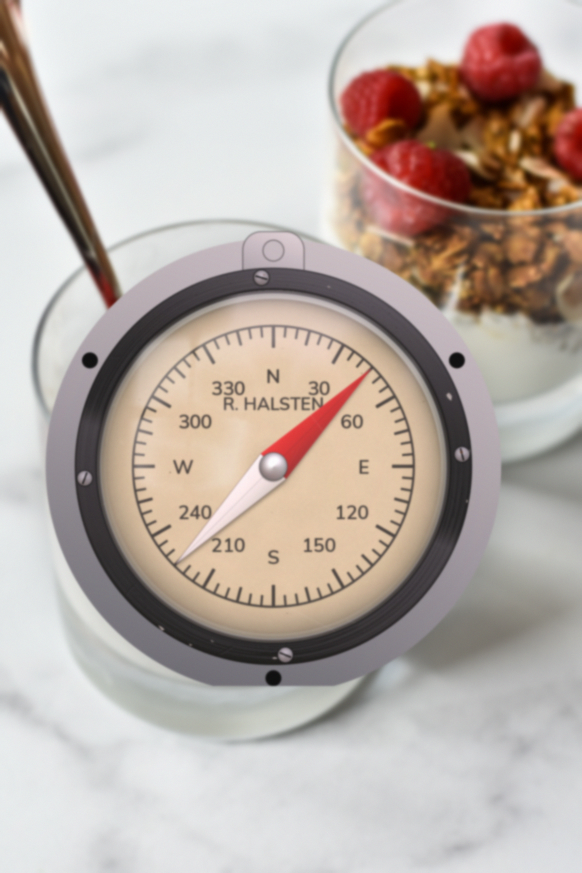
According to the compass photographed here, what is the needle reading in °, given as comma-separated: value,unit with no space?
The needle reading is 45,°
